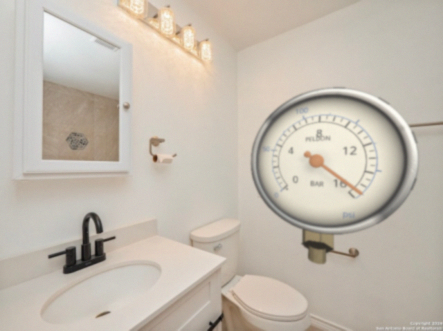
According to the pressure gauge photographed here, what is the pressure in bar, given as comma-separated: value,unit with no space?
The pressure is 15.5,bar
